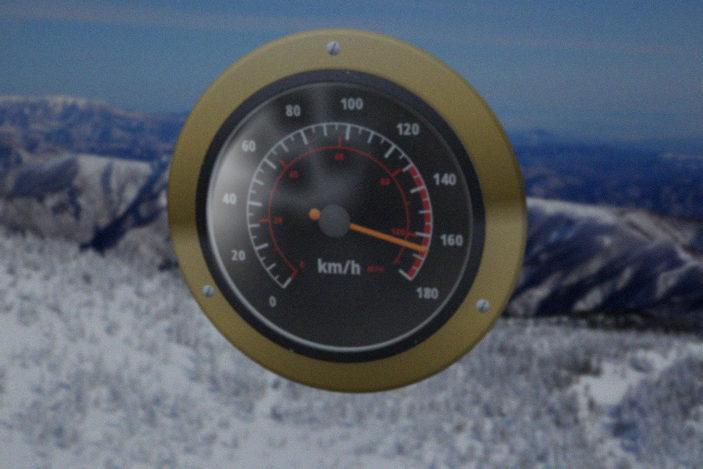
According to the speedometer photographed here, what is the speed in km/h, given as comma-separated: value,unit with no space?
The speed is 165,km/h
